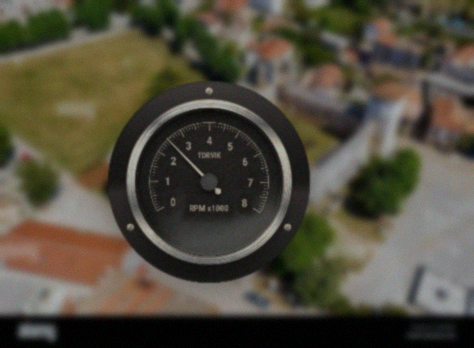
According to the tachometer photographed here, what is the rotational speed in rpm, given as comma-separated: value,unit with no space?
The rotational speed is 2500,rpm
